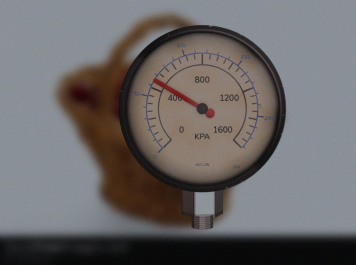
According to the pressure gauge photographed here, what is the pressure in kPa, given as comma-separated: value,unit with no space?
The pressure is 450,kPa
